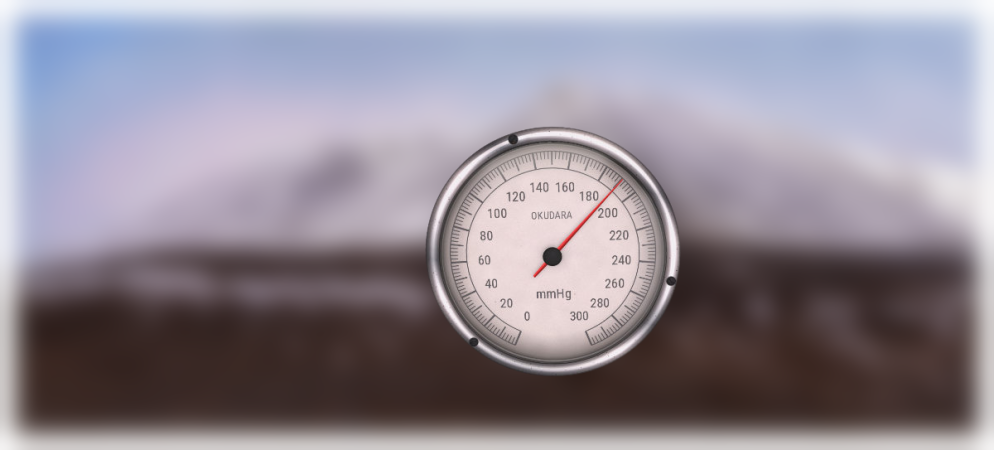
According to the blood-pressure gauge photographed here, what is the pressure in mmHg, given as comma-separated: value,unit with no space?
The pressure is 190,mmHg
